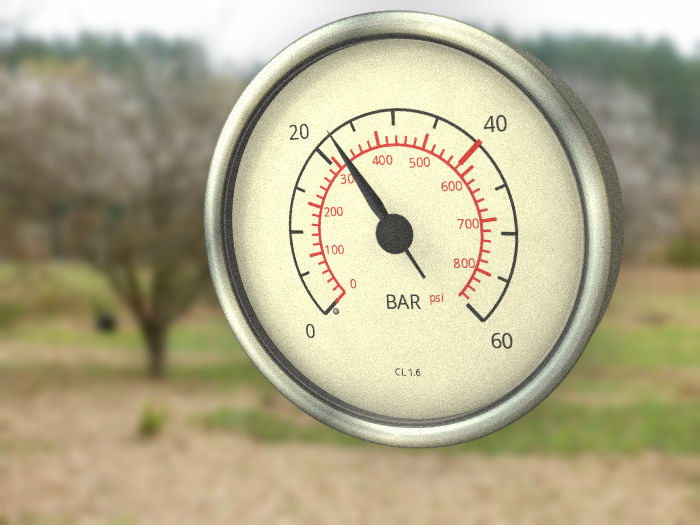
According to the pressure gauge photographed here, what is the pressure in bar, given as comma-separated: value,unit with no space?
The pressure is 22.5,bar
